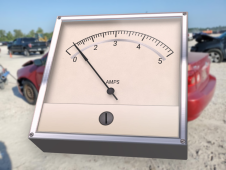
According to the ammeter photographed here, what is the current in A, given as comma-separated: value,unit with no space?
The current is 1,A
